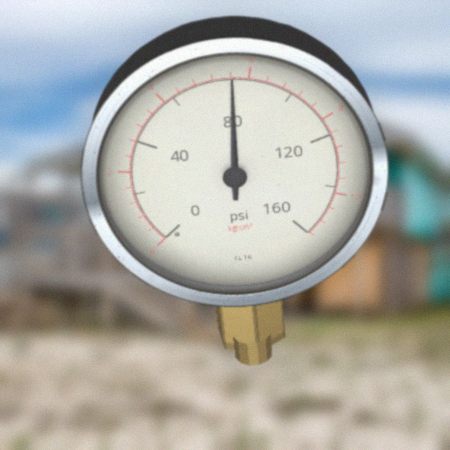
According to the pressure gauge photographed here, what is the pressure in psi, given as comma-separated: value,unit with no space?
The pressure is 80,psi
